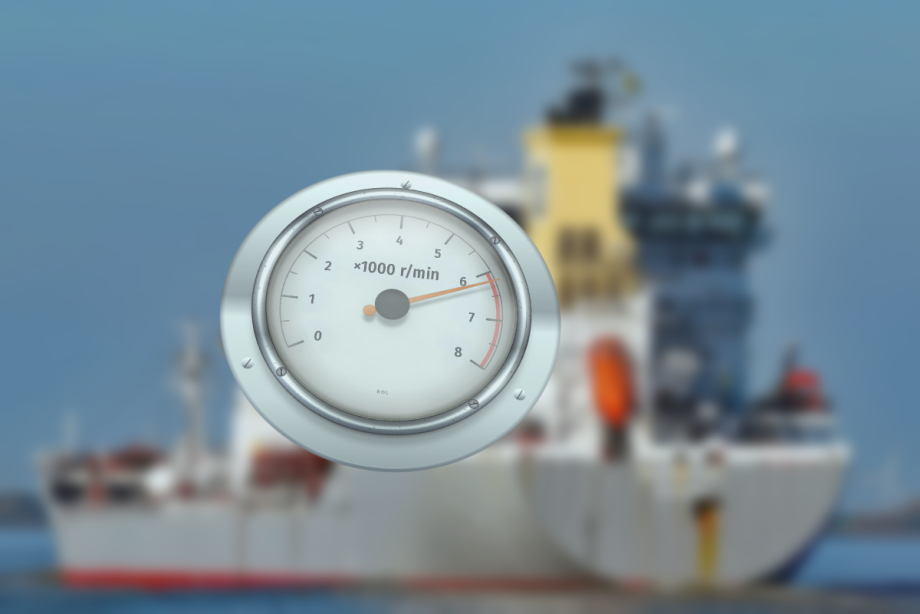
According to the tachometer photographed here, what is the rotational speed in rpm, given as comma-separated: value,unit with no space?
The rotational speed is 6250,rpm
